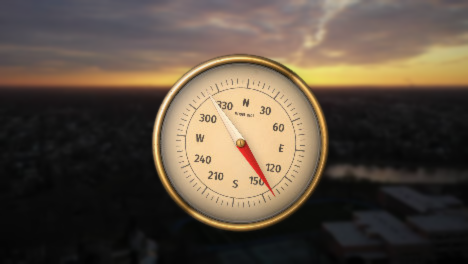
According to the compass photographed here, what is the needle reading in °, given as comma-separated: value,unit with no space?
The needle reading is 140,°
